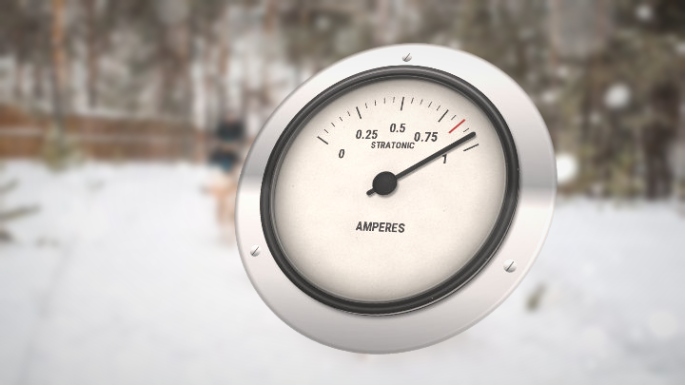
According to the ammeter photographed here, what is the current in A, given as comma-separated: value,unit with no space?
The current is 0.95,A
